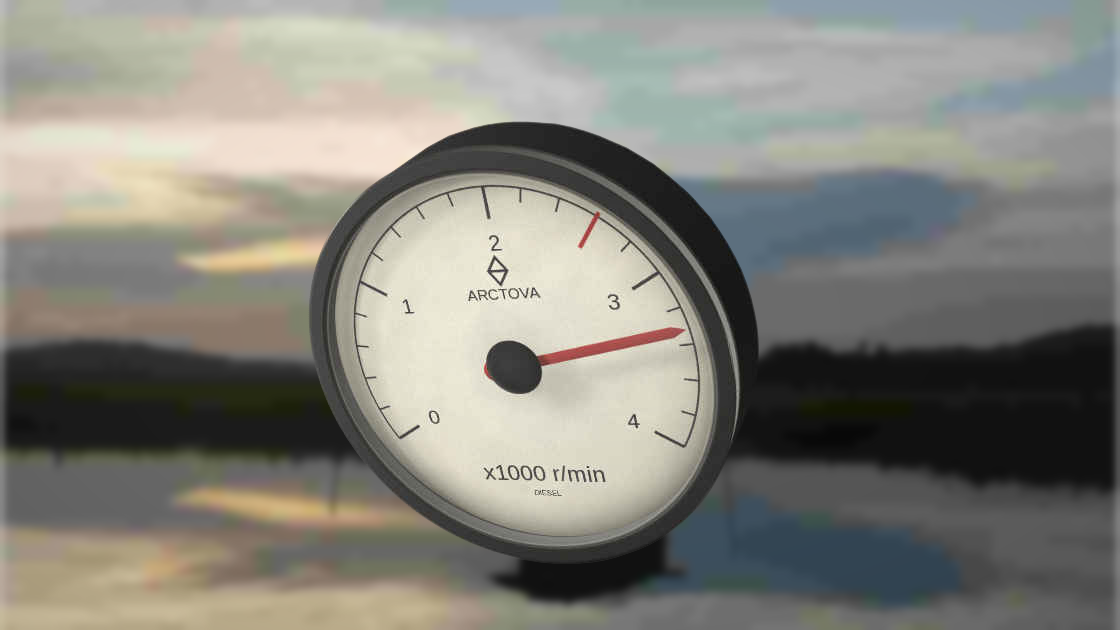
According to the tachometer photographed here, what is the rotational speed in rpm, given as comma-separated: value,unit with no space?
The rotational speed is 3300,rpm
